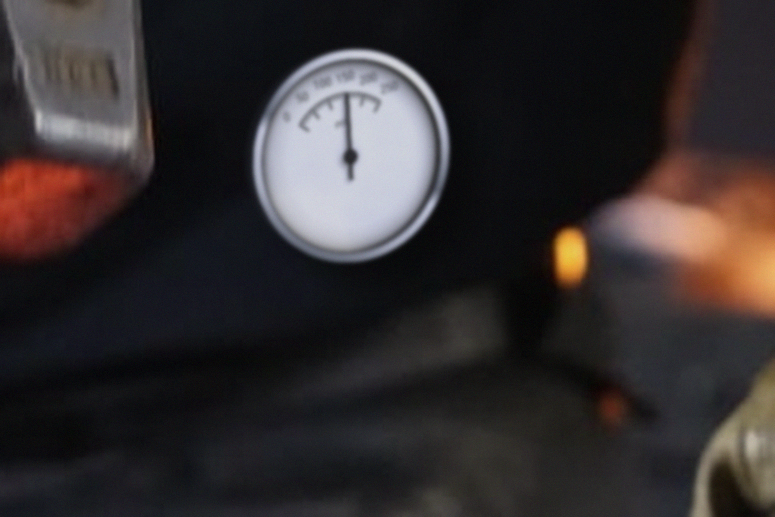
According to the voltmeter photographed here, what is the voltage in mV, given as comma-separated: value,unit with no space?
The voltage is 150,mV
